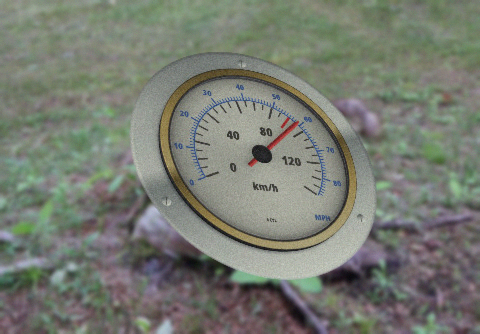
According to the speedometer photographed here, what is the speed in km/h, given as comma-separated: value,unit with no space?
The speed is 95,km/h
